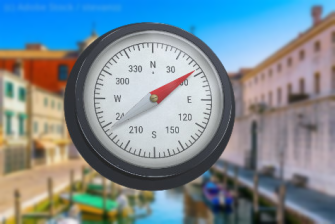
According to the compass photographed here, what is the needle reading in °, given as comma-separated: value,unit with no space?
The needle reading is 55,°
